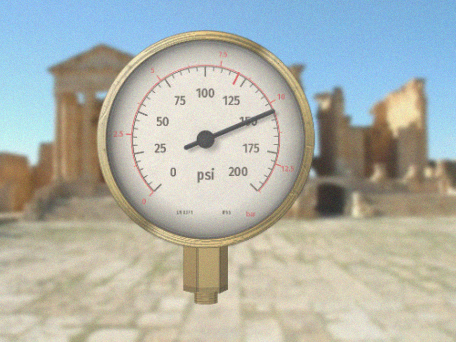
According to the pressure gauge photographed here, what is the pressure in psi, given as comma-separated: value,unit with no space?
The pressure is 150,psi
